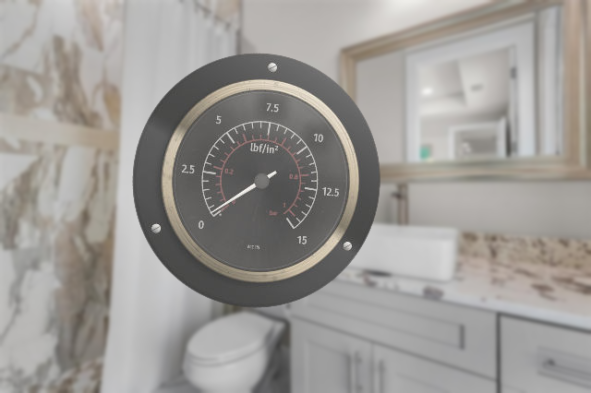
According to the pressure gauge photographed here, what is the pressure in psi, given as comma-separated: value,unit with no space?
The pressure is 0.25,psi
